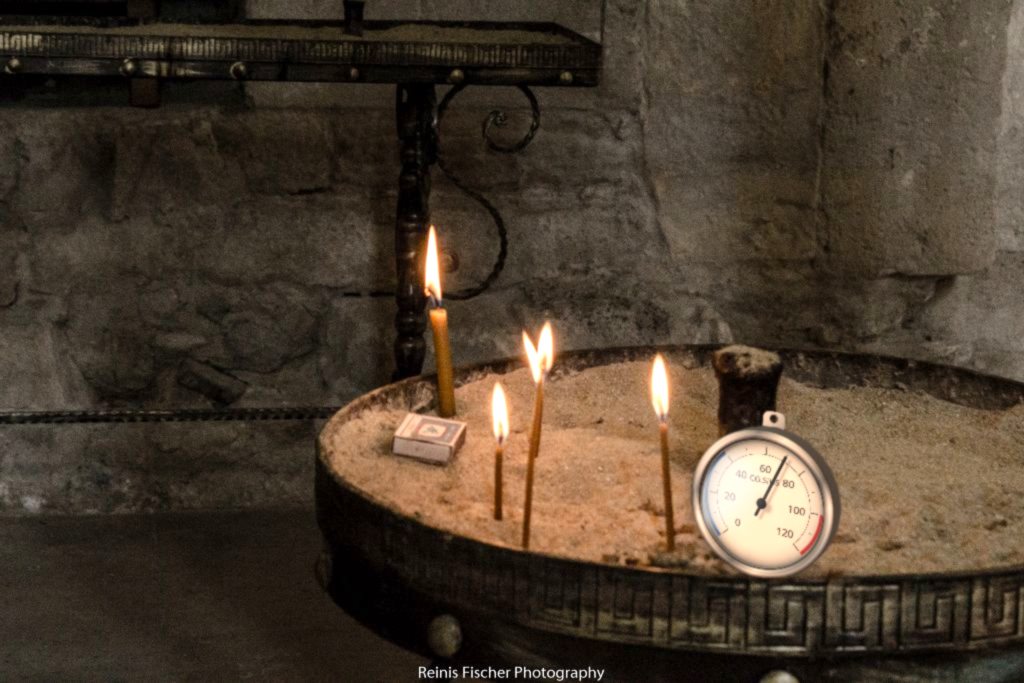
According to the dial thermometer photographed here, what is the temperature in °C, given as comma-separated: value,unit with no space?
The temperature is 70,°C
